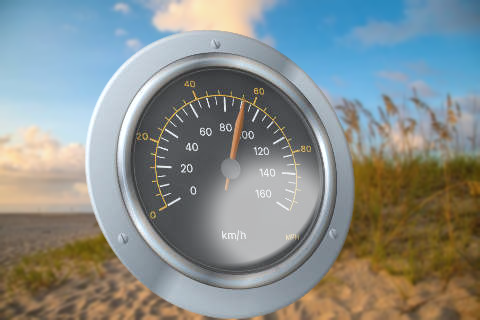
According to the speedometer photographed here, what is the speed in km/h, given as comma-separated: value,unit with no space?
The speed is 90,km/h
